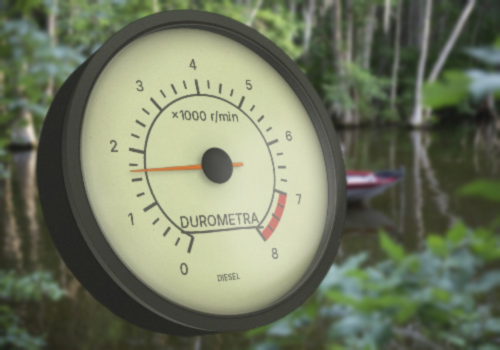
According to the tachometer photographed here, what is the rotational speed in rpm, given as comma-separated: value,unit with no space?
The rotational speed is 1625,rpm
